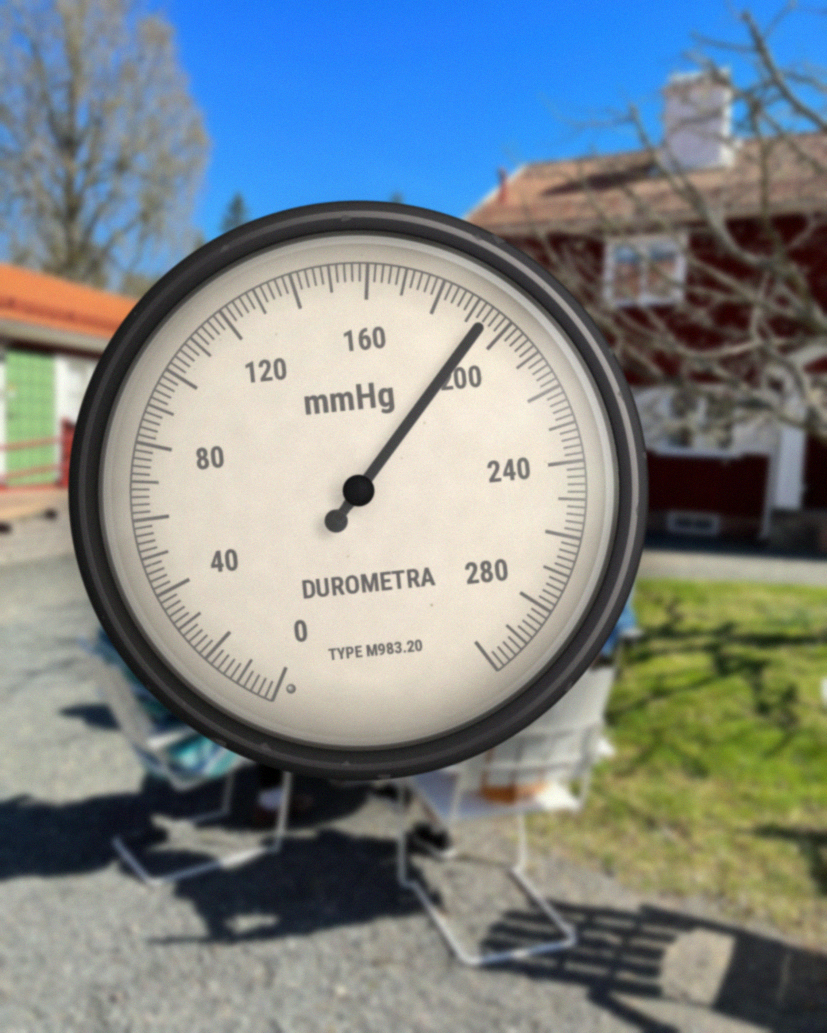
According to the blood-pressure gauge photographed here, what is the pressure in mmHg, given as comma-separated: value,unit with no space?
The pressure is 194,mmHg
